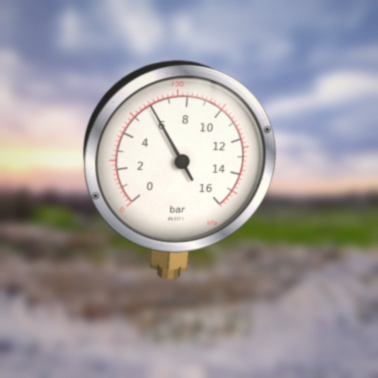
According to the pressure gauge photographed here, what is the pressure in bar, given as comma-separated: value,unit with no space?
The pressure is 6,bar
